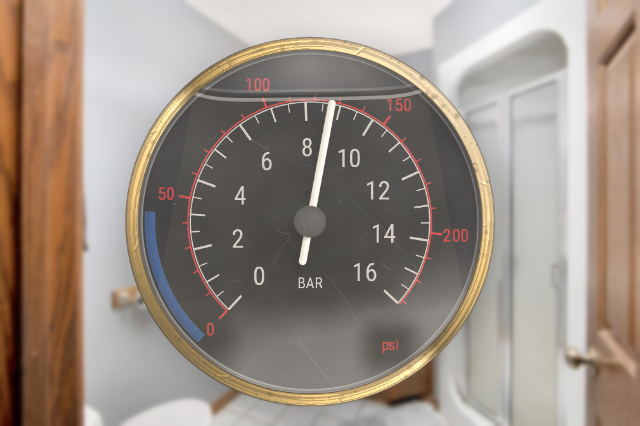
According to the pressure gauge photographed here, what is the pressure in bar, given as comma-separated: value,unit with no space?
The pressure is 8.75,bar
